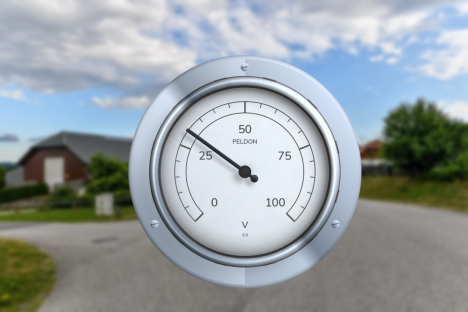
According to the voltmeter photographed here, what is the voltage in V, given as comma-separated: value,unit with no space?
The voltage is 30,V
